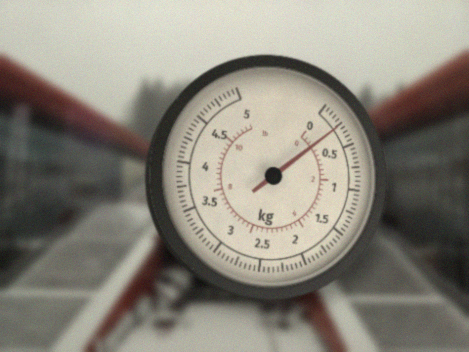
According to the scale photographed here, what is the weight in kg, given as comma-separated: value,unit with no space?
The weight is 0.25,kg
